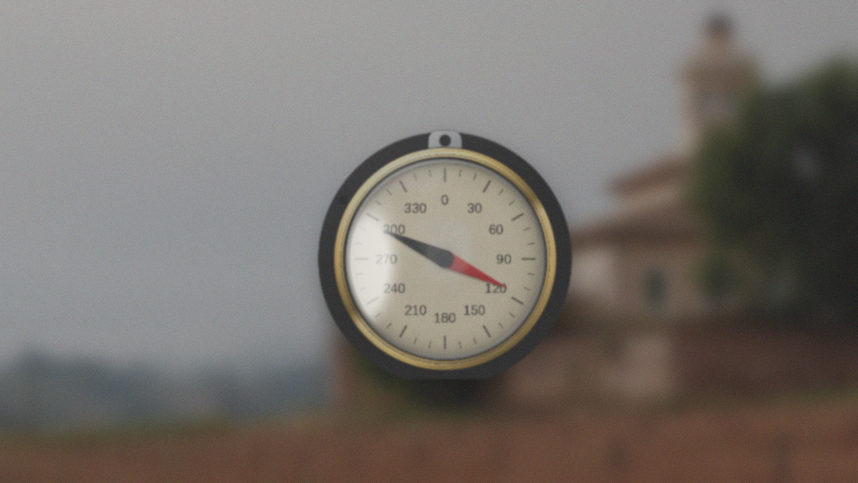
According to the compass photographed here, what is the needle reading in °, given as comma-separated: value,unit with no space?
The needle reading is 115,°
